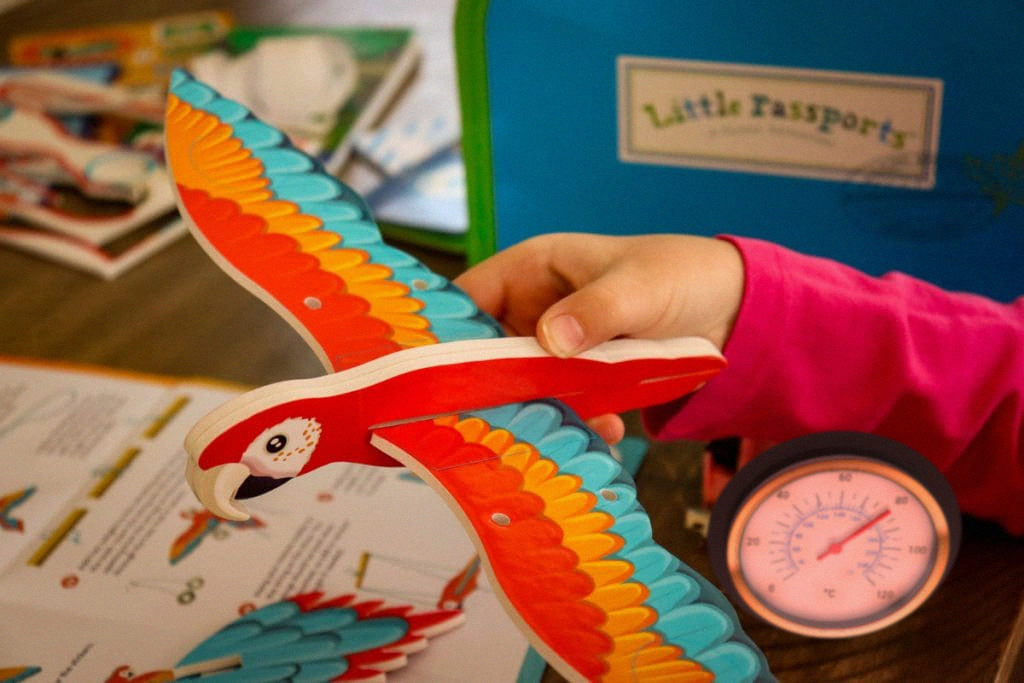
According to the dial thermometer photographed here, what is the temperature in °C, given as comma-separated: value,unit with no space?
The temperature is 80,°C
